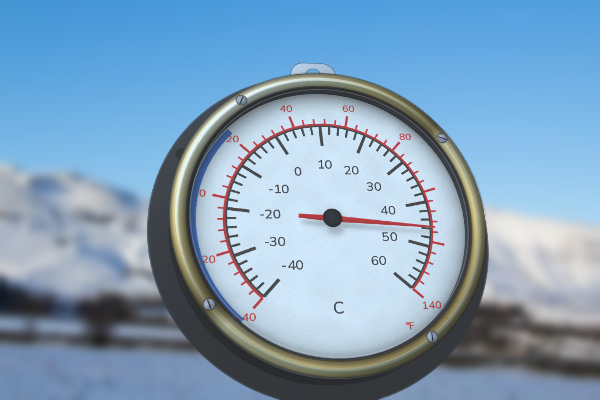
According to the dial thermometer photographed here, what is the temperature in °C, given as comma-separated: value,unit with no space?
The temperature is 46,°C
